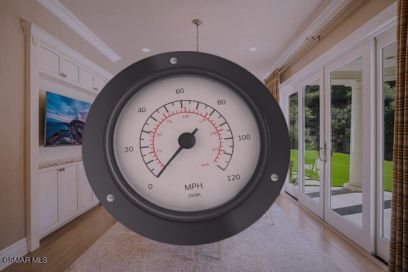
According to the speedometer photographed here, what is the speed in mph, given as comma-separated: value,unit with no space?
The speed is 0,mph
